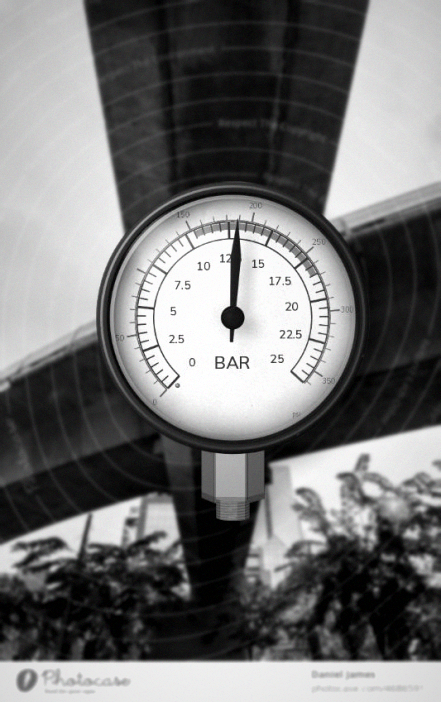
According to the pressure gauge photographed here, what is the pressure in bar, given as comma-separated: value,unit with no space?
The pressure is 13,bar
